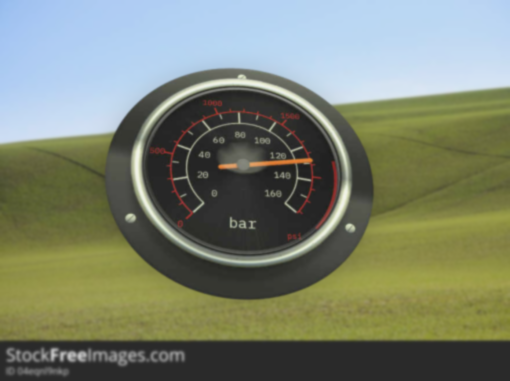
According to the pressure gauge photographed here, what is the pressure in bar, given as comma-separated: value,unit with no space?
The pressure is 130,bar
